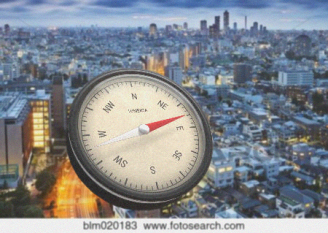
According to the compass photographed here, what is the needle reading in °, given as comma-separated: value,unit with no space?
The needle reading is 75,°
